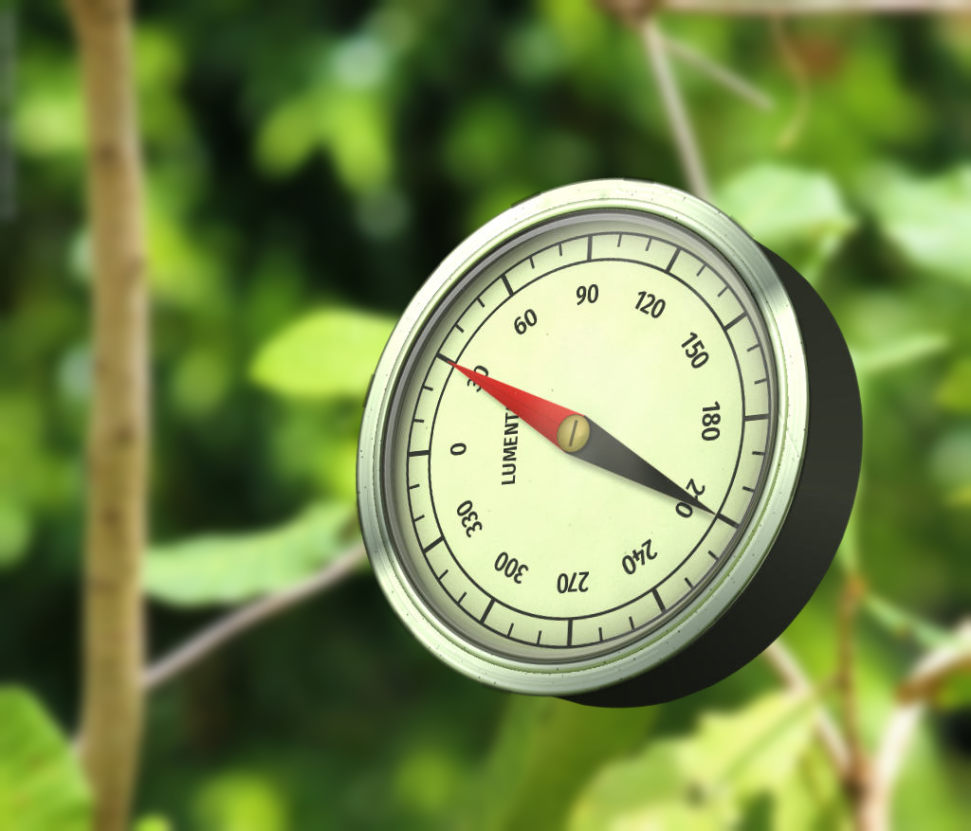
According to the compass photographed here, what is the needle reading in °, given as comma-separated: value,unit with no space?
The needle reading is 30,°
